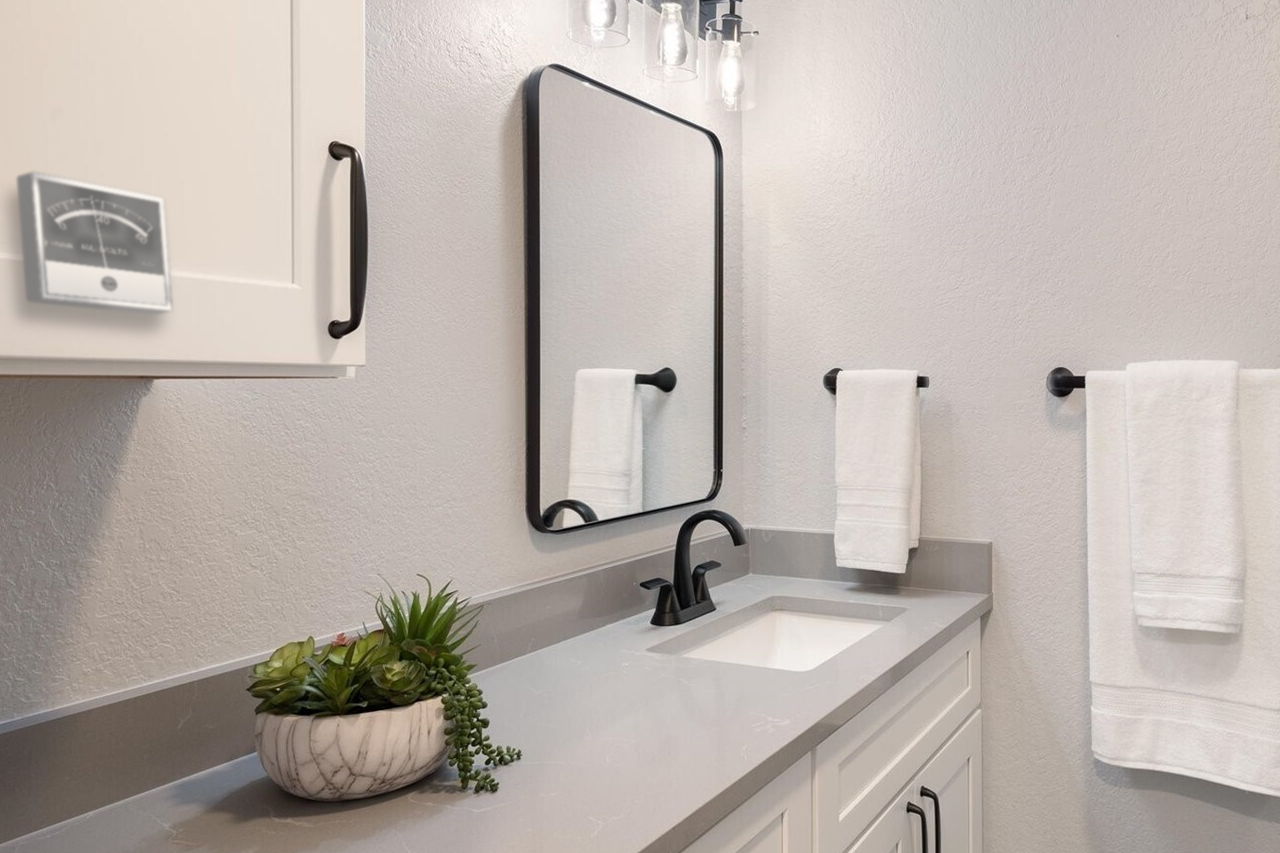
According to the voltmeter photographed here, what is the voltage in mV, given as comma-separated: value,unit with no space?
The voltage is 35,mV
